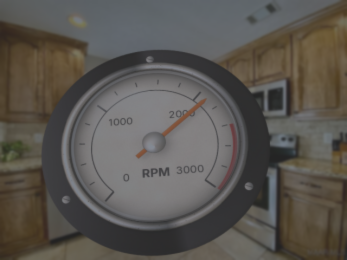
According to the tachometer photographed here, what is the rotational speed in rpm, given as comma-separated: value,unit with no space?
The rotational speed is 2100,rpm
